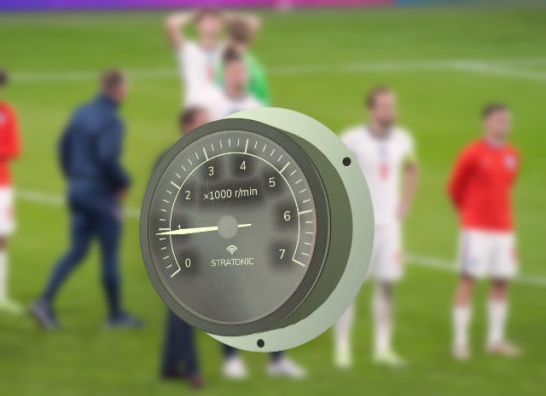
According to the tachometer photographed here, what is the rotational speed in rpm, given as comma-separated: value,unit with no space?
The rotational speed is 900,rpm
